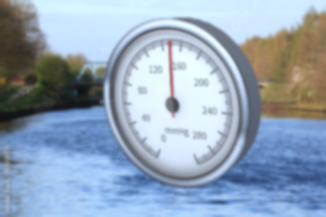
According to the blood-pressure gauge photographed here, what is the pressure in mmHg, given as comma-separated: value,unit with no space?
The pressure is 150,mmHg
